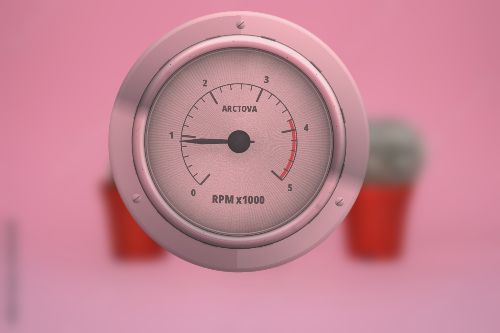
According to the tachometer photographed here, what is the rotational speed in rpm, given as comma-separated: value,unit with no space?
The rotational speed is 900,rpm
